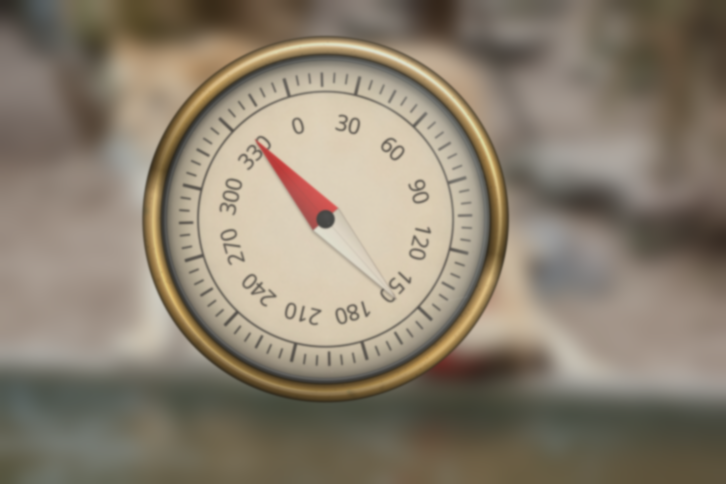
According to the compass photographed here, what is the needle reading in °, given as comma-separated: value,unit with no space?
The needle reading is 335,°
